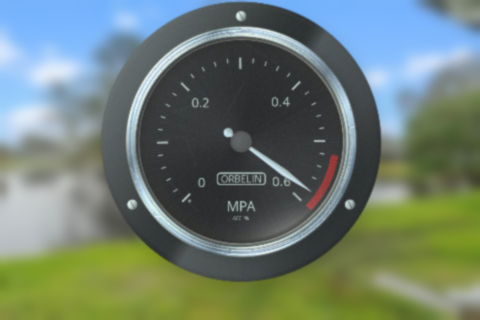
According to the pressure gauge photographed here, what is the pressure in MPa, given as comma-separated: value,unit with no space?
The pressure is 0.58,MPa
